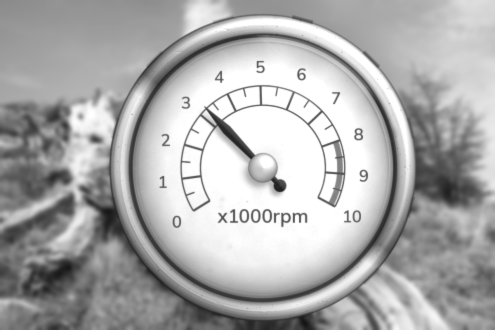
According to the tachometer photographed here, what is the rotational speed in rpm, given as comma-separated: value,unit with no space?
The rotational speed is 3250,rpm
